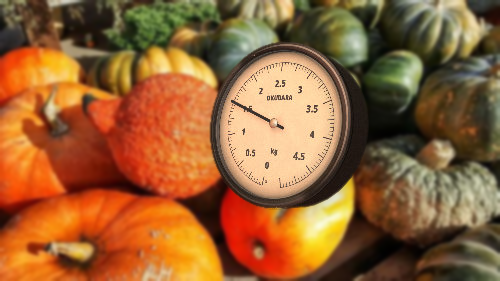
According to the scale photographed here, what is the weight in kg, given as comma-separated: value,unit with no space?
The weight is 1.5,kg
